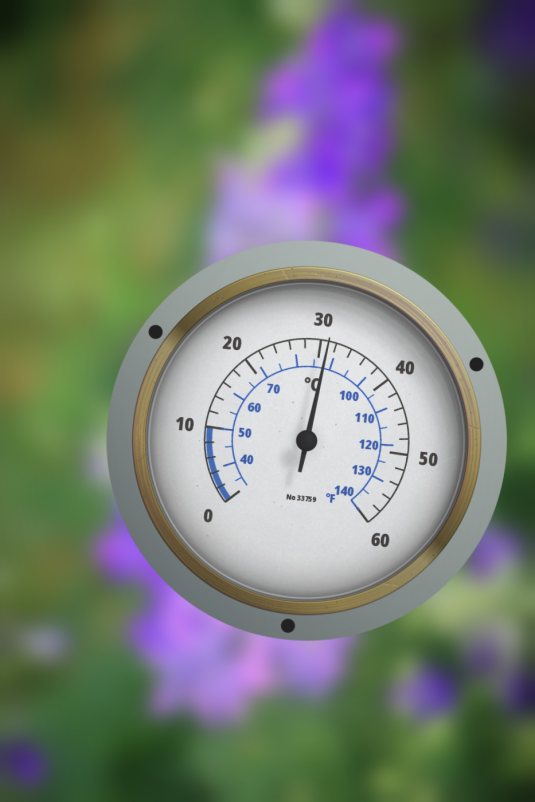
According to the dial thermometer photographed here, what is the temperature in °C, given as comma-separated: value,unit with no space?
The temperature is 31,°C
